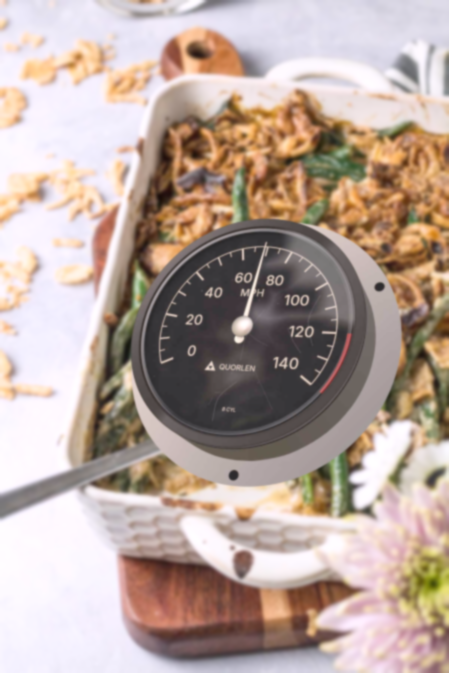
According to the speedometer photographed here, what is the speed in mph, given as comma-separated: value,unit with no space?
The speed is 70,mph
